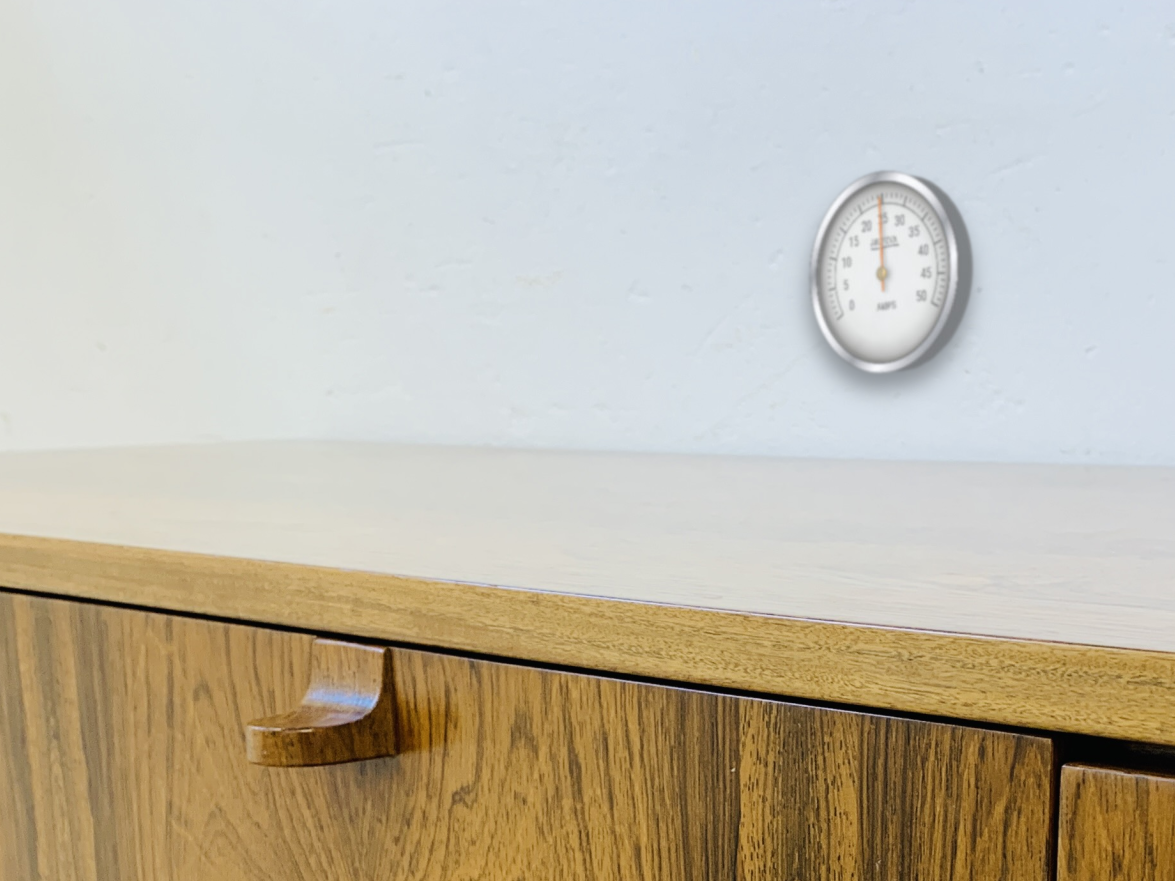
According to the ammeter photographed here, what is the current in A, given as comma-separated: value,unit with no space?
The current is 25,A
